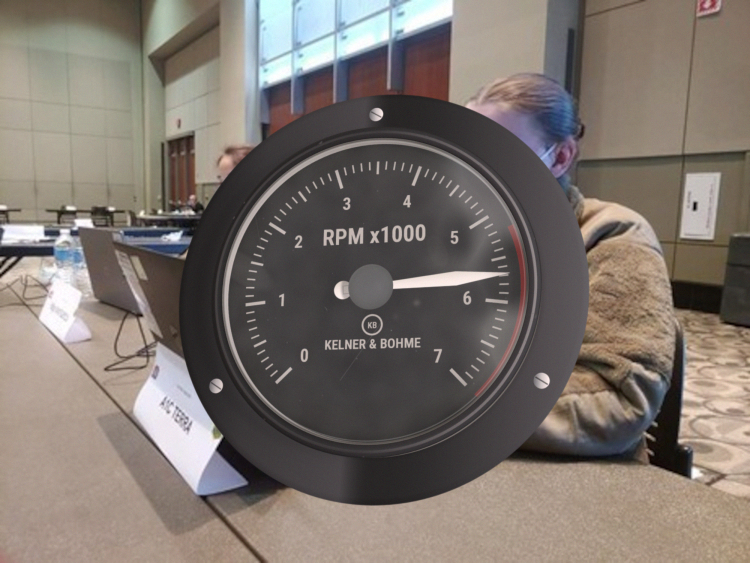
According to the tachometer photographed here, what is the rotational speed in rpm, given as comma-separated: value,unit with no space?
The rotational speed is 5700,rpm
